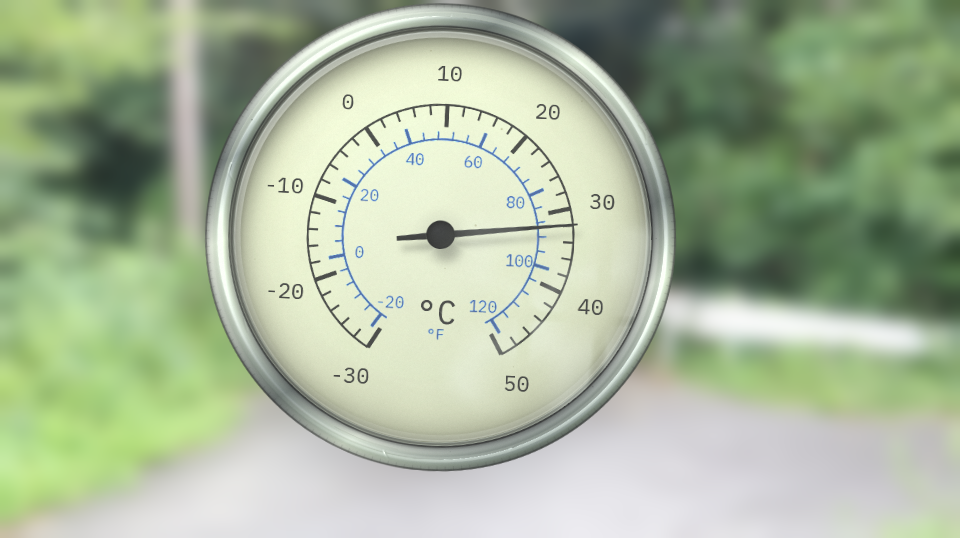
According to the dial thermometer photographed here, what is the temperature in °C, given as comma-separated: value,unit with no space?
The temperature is 32,°C
